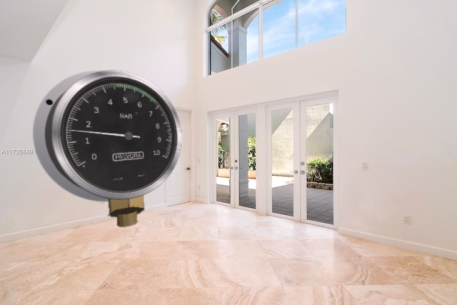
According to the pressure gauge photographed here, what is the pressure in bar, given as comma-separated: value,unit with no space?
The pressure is 1.5,bar
